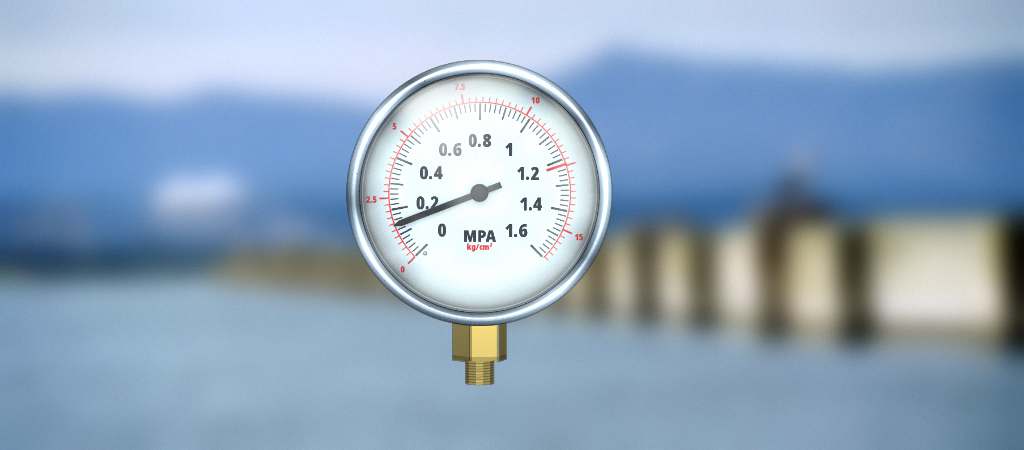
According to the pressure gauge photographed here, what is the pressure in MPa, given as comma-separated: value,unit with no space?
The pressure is 0.14,MPa
